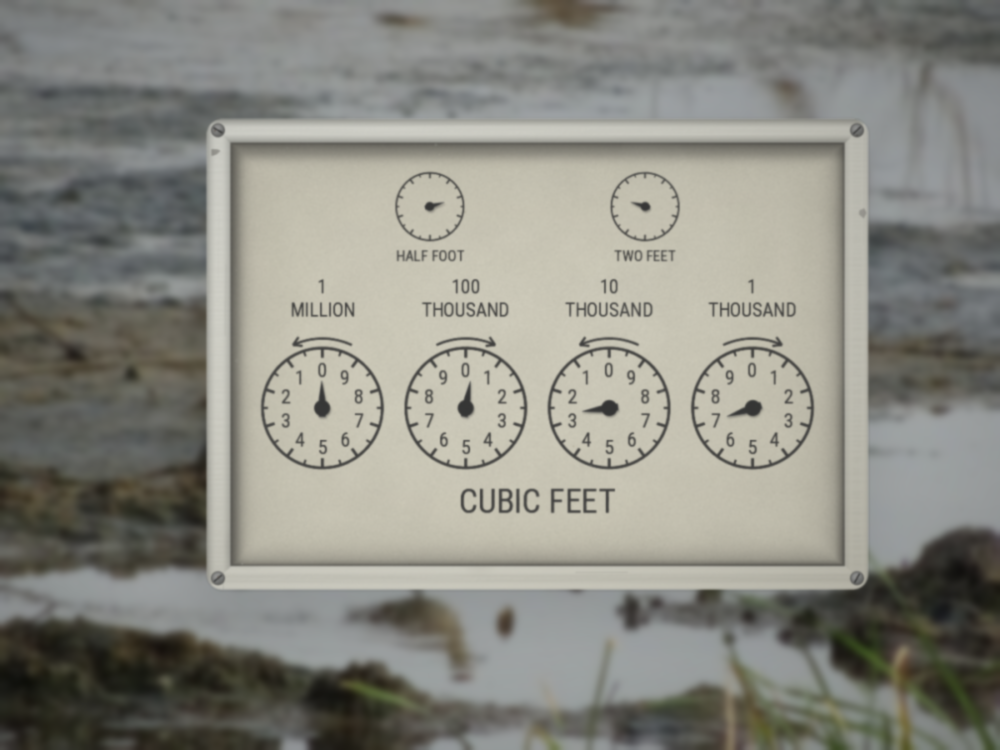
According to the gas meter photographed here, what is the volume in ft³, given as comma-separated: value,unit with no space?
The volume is 2700,ft³
